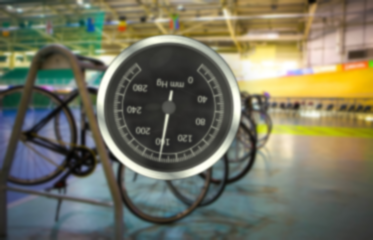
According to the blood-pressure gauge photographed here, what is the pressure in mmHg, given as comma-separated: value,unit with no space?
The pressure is 160,mmHg
